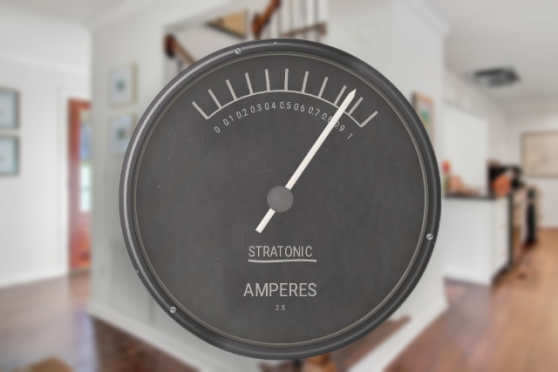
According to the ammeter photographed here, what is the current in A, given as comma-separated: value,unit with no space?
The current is 0.85,A
